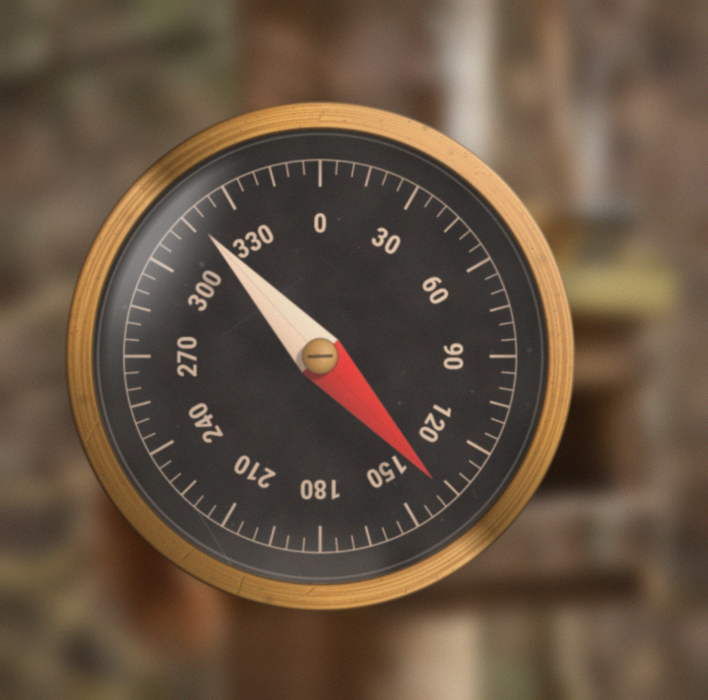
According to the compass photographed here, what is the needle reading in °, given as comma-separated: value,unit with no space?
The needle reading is 137.5,°
